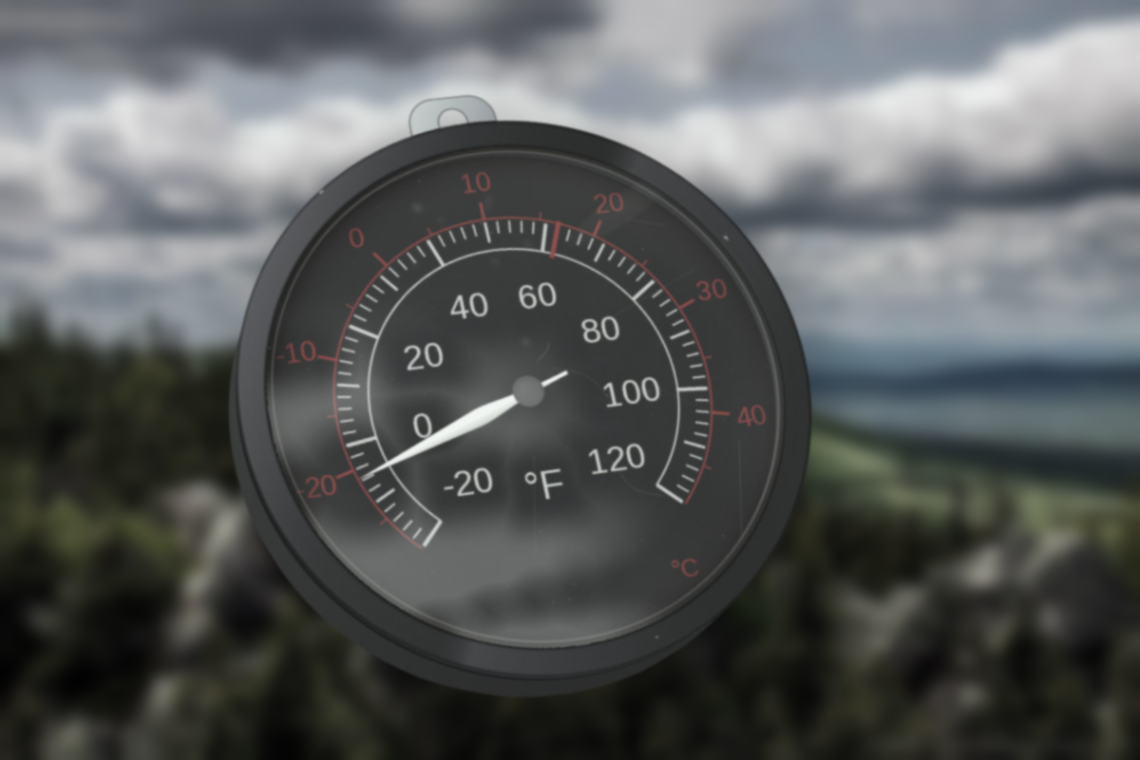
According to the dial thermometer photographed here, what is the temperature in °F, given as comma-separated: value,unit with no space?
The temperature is -6,°F
